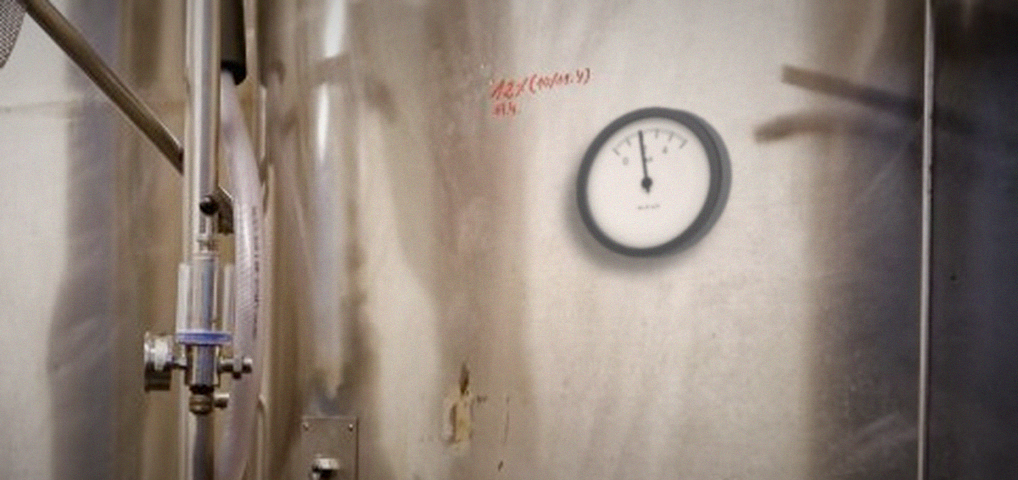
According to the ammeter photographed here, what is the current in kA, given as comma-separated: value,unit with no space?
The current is 2,kA
